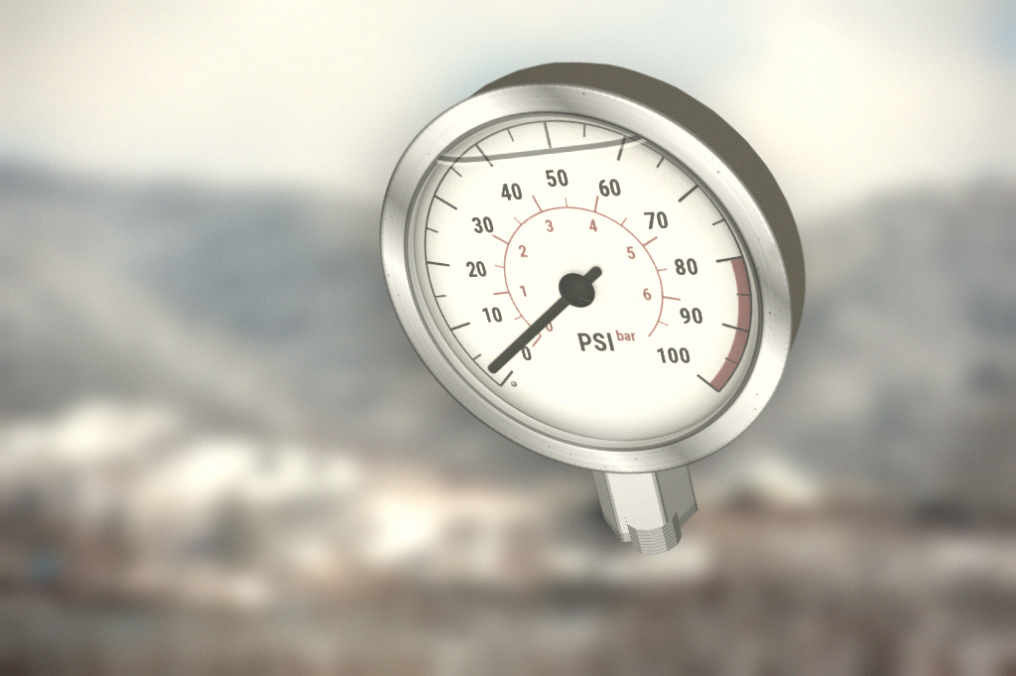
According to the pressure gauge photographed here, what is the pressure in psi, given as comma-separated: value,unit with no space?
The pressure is 2.5,psi
